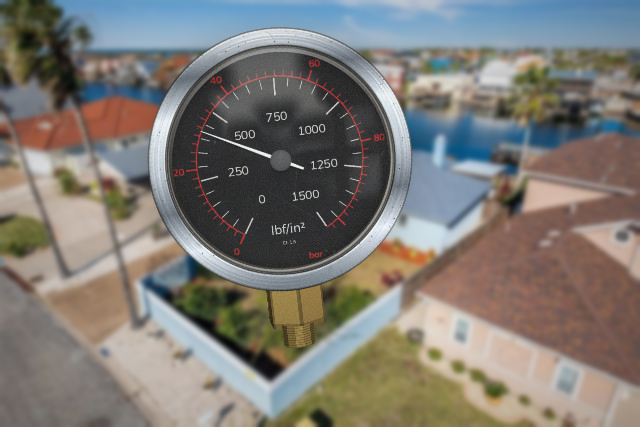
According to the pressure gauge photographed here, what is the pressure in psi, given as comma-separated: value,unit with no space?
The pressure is 425,psi
